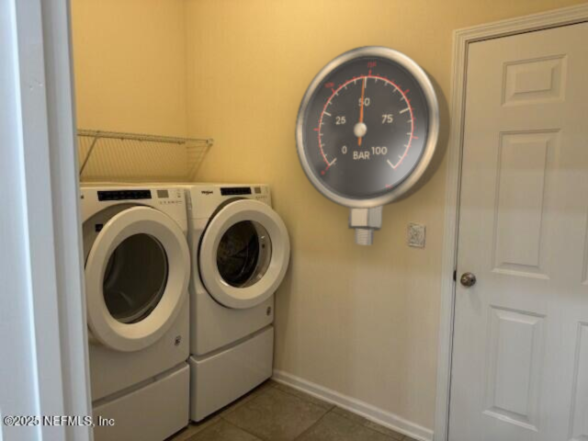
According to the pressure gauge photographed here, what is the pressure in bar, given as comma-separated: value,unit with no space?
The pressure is 50,bar
